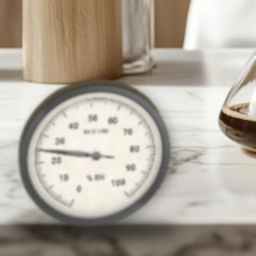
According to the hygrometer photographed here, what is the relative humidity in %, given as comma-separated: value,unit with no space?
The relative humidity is 25,%
